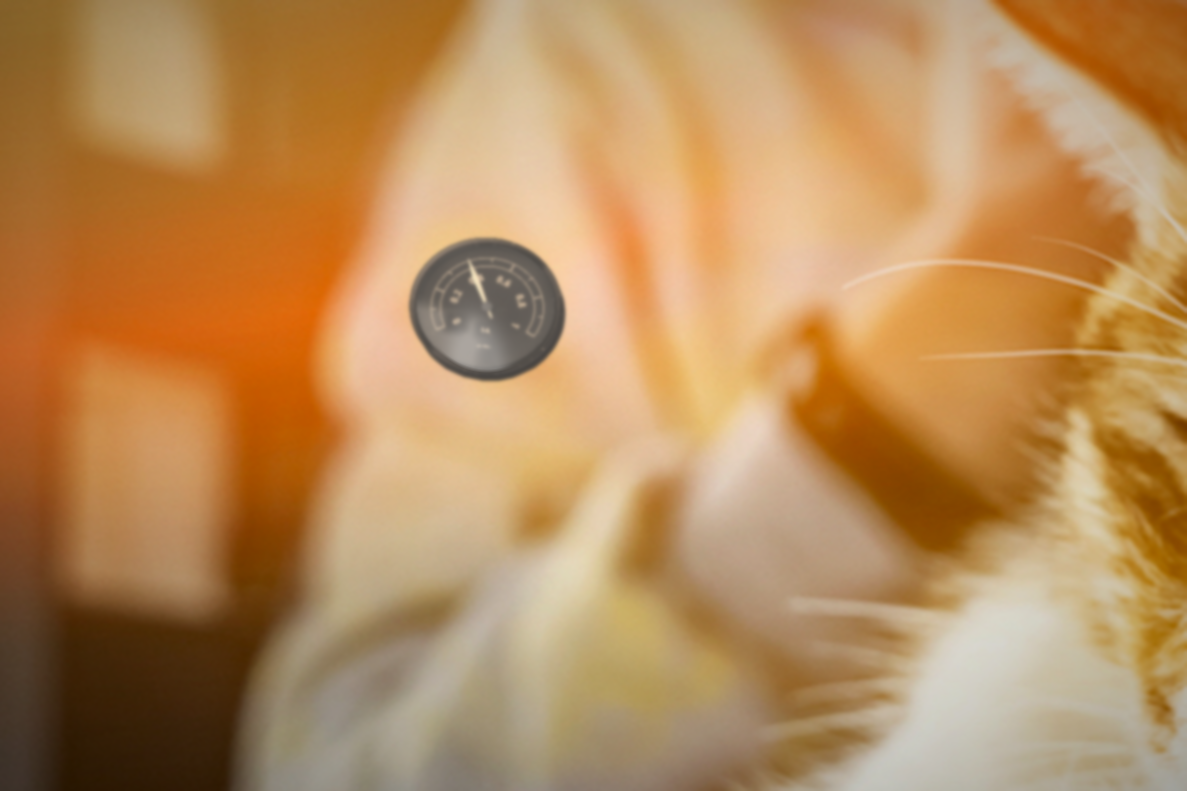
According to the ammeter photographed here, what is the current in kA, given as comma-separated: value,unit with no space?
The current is 0.4,kA
